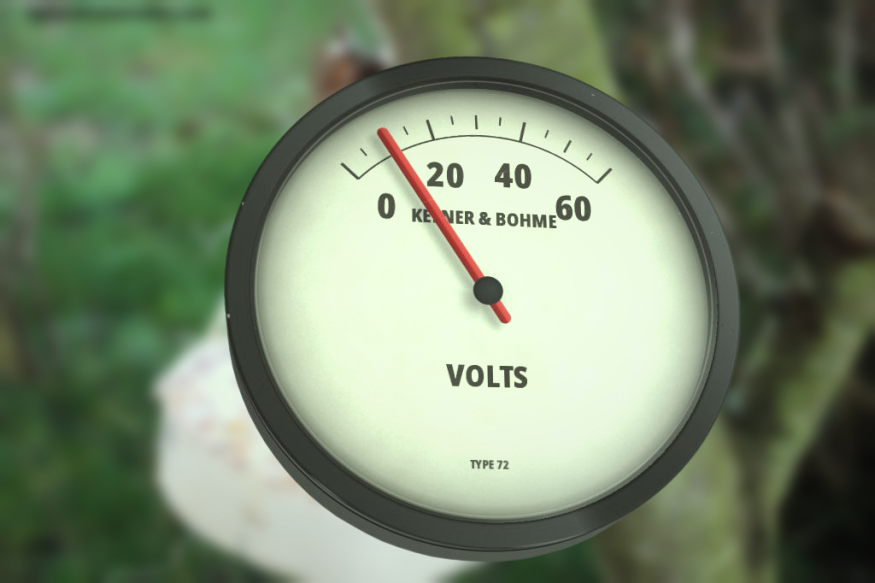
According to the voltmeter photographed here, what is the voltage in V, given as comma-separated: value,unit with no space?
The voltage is 10,V
